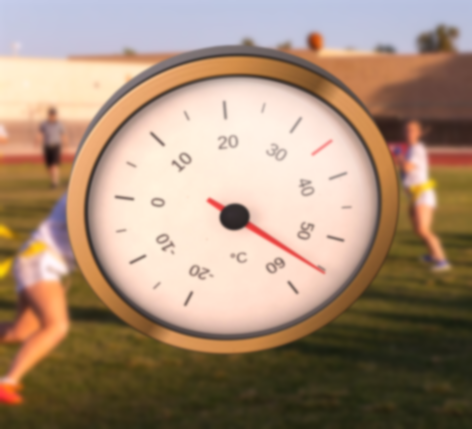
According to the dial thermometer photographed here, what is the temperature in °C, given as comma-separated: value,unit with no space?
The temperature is 55,°C
